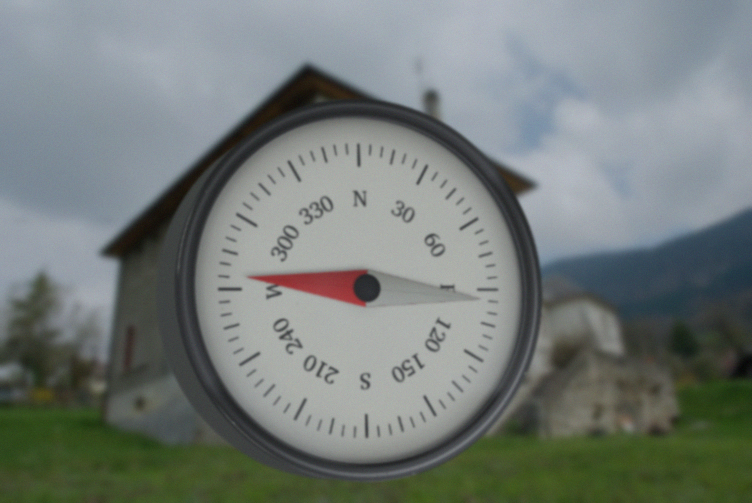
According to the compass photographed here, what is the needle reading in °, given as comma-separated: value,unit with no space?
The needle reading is 275,°
